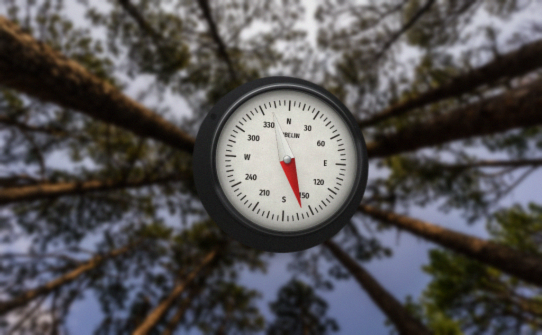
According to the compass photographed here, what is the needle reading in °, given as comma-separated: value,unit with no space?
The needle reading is 160,°
